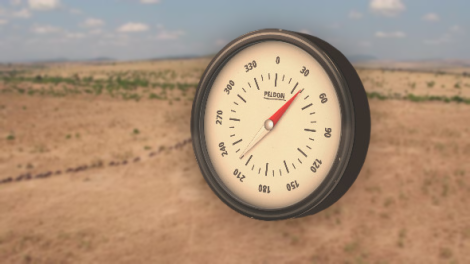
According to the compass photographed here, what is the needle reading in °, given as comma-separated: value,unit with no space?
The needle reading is 40,°
